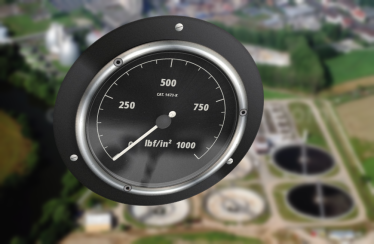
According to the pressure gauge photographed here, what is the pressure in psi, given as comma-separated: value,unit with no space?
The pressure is 0,psi
